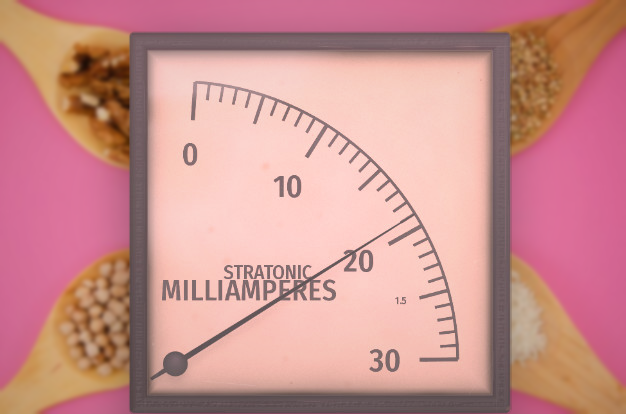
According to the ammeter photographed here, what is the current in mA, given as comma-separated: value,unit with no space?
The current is 19,mA
